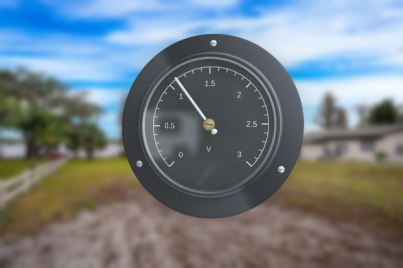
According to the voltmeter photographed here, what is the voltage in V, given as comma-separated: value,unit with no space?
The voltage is 1.1,V
